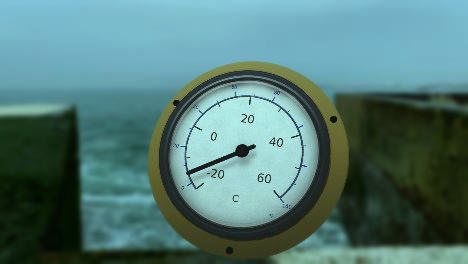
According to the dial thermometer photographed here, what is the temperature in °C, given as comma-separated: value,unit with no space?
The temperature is -15,°C
